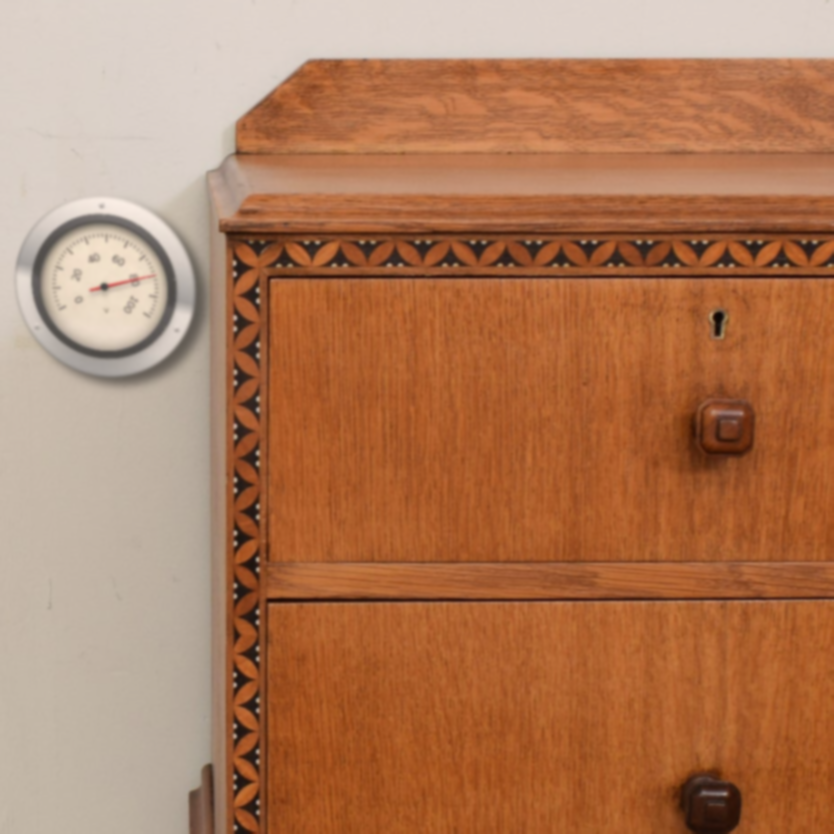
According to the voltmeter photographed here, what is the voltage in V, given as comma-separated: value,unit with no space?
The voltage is 80,V
